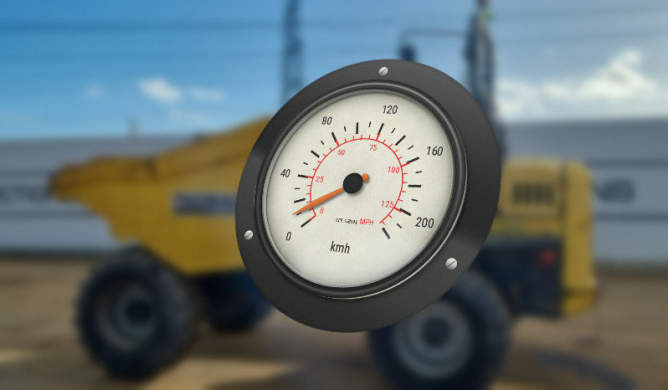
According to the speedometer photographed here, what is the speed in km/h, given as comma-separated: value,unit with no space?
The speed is 10,km/h
